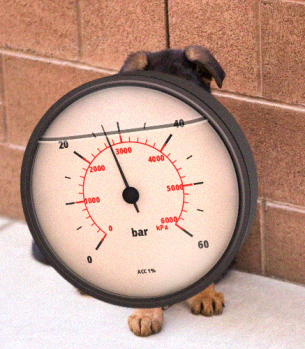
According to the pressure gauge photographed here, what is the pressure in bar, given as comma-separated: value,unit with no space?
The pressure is 27.5,bar
